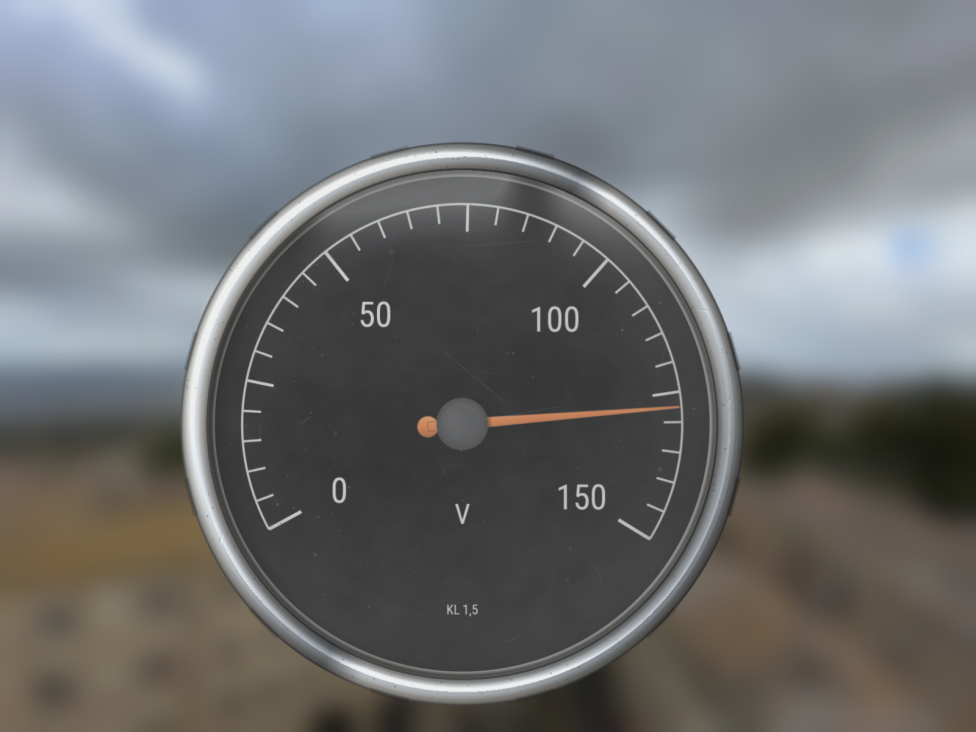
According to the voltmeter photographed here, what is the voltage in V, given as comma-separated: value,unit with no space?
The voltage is 127.5,V
